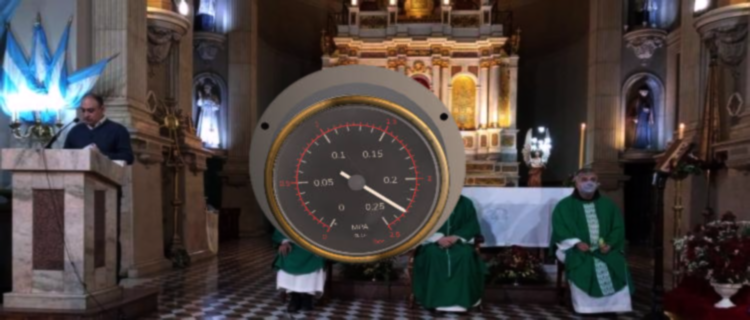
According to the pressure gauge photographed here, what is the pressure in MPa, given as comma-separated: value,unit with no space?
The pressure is 0.23,MPa
